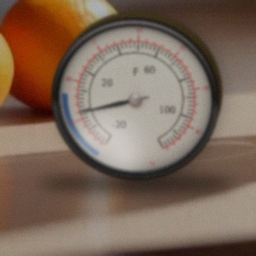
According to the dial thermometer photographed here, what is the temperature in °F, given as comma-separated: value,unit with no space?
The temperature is 0,°F
